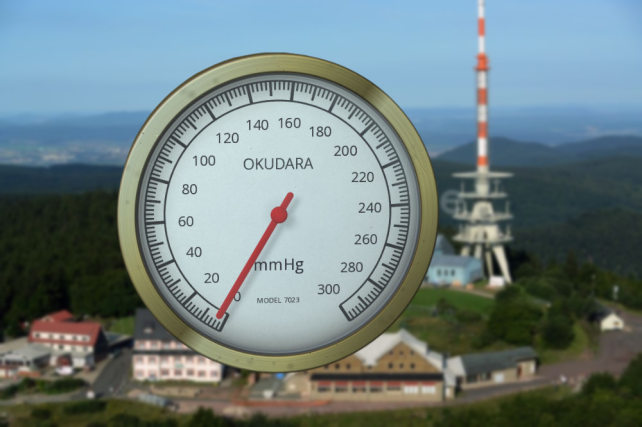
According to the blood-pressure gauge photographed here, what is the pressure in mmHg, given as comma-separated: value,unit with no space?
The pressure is 4,mmHg
